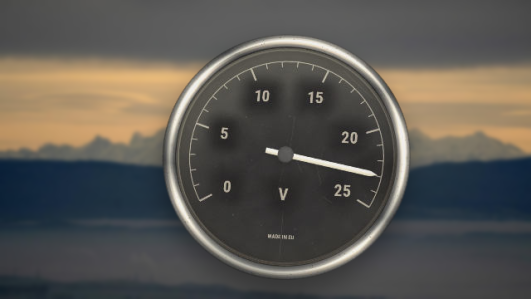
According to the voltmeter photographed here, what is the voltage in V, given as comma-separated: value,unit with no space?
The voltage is 23,V
